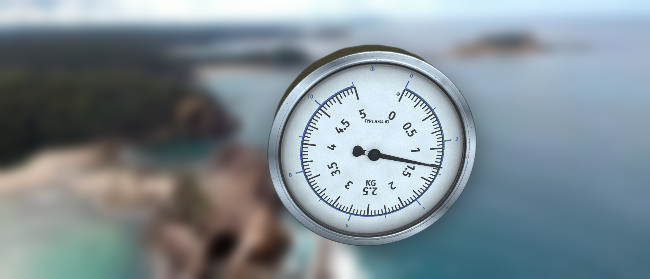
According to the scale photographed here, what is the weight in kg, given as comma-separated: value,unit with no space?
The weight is 1.25,kg
